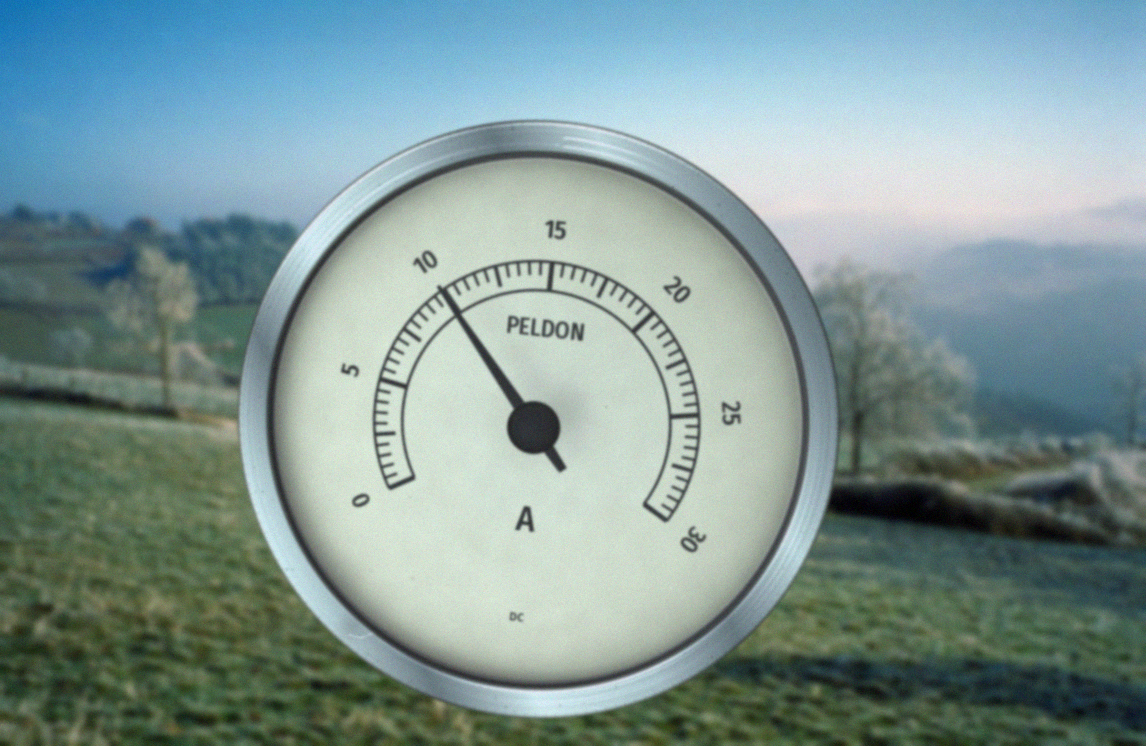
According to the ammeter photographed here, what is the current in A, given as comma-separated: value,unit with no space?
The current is 10,A
